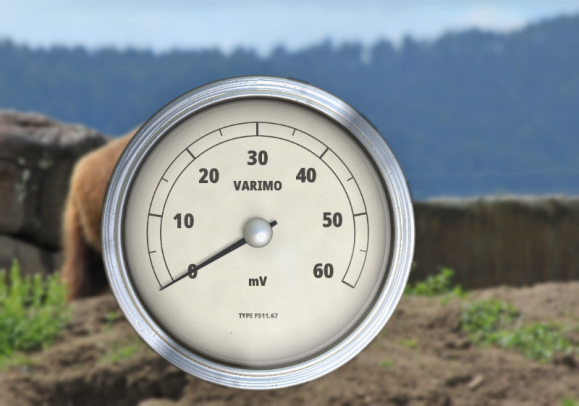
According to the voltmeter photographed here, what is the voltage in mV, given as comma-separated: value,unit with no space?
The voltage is 0,mV
